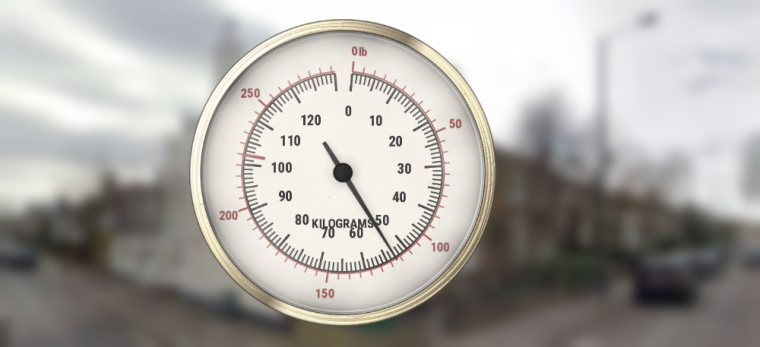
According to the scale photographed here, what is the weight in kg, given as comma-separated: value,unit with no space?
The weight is 53,kg
